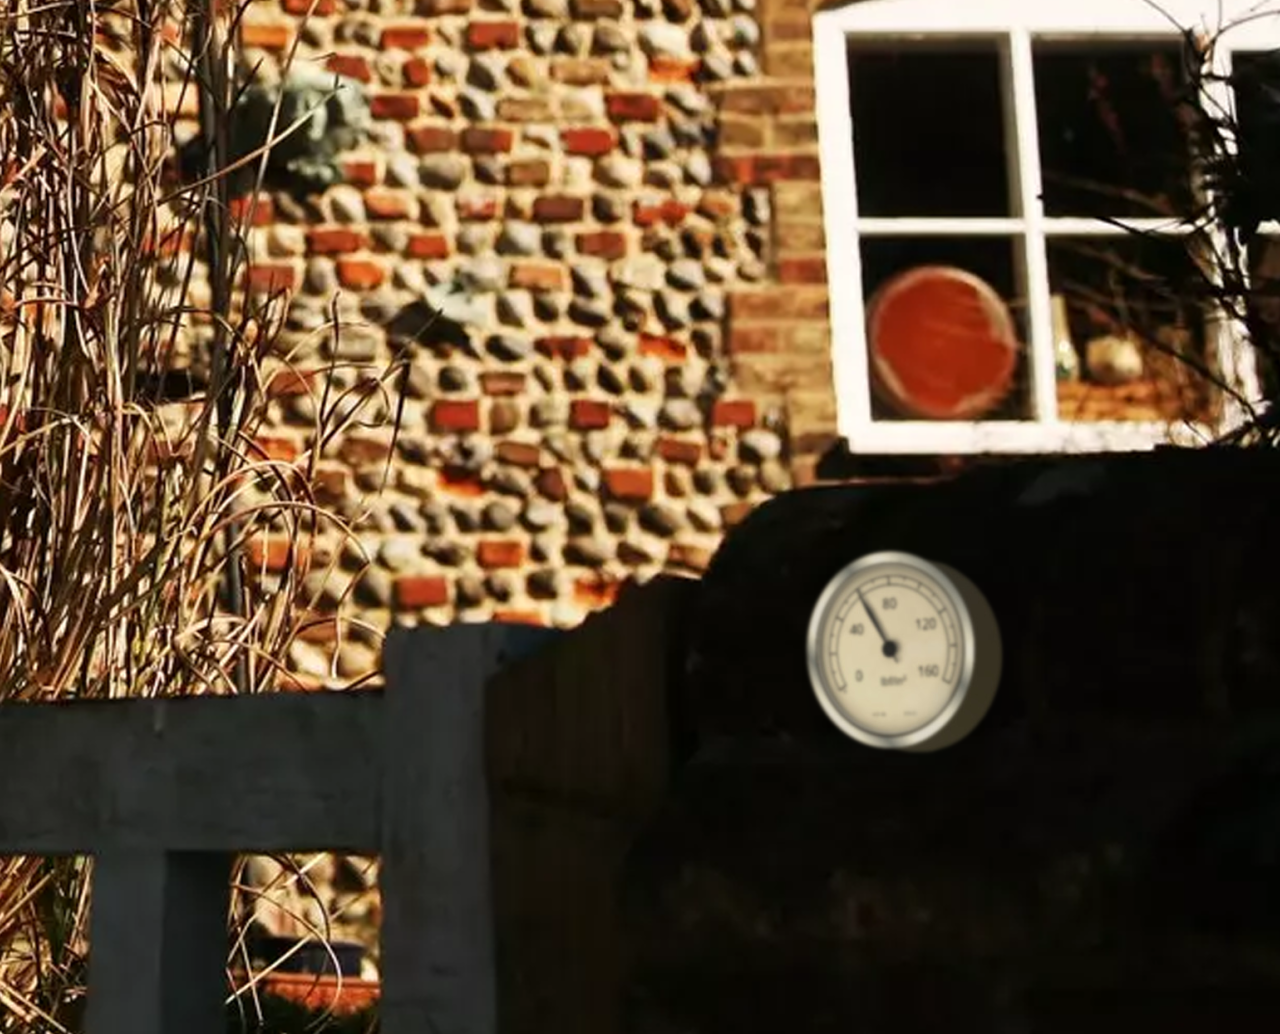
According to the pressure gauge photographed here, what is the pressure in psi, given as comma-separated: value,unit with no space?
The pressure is 60,psi
